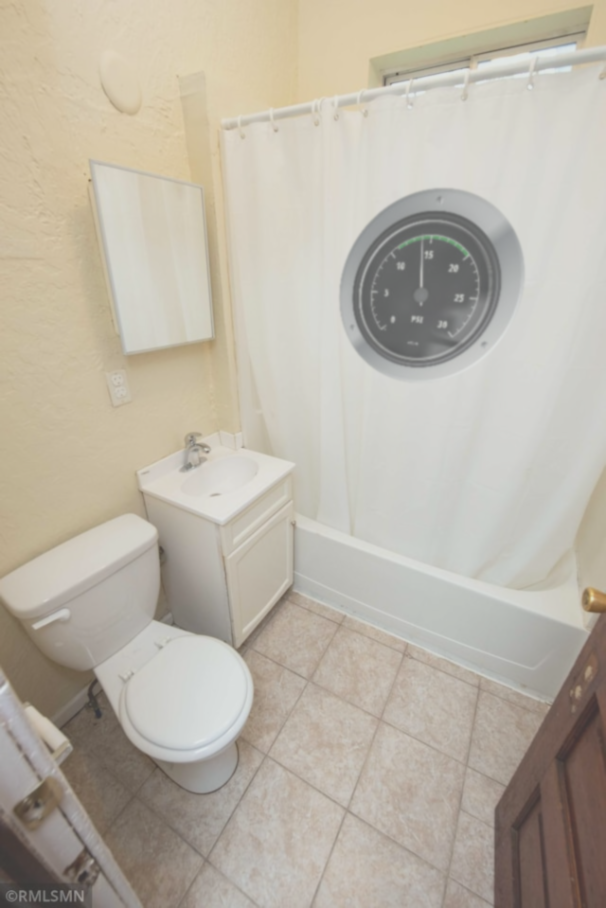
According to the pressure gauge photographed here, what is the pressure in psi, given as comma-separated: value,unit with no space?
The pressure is 14,psi
